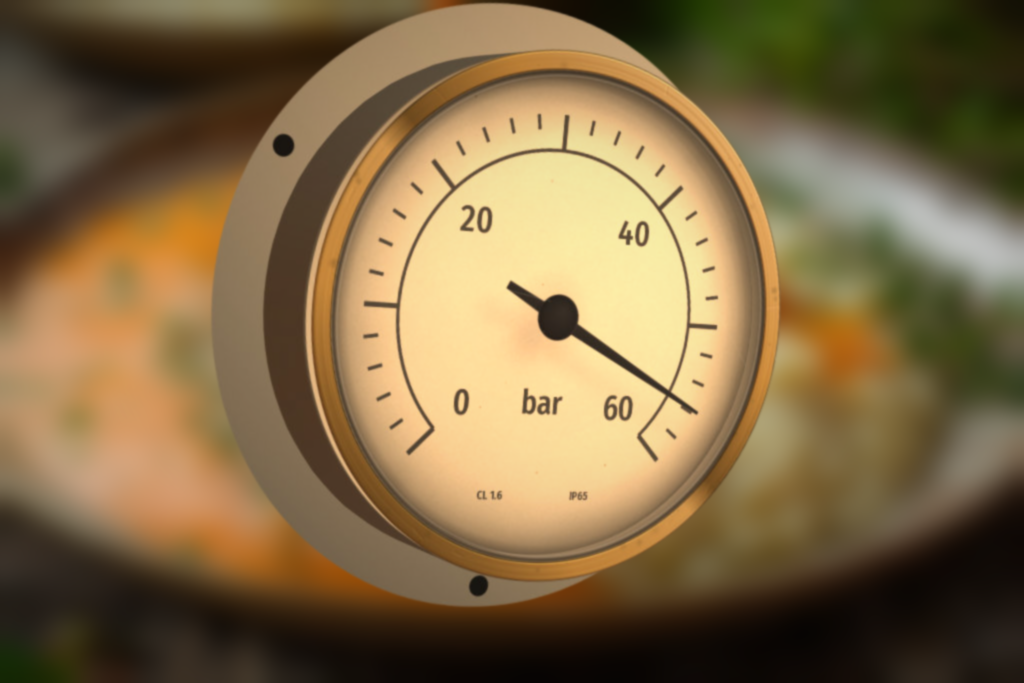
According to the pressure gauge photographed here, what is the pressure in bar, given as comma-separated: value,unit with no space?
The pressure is 56,bar
